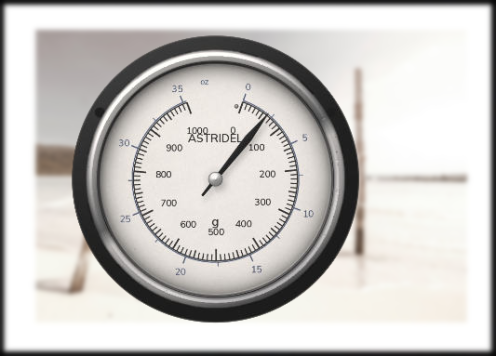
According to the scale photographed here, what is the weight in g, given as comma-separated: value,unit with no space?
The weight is 60,g
